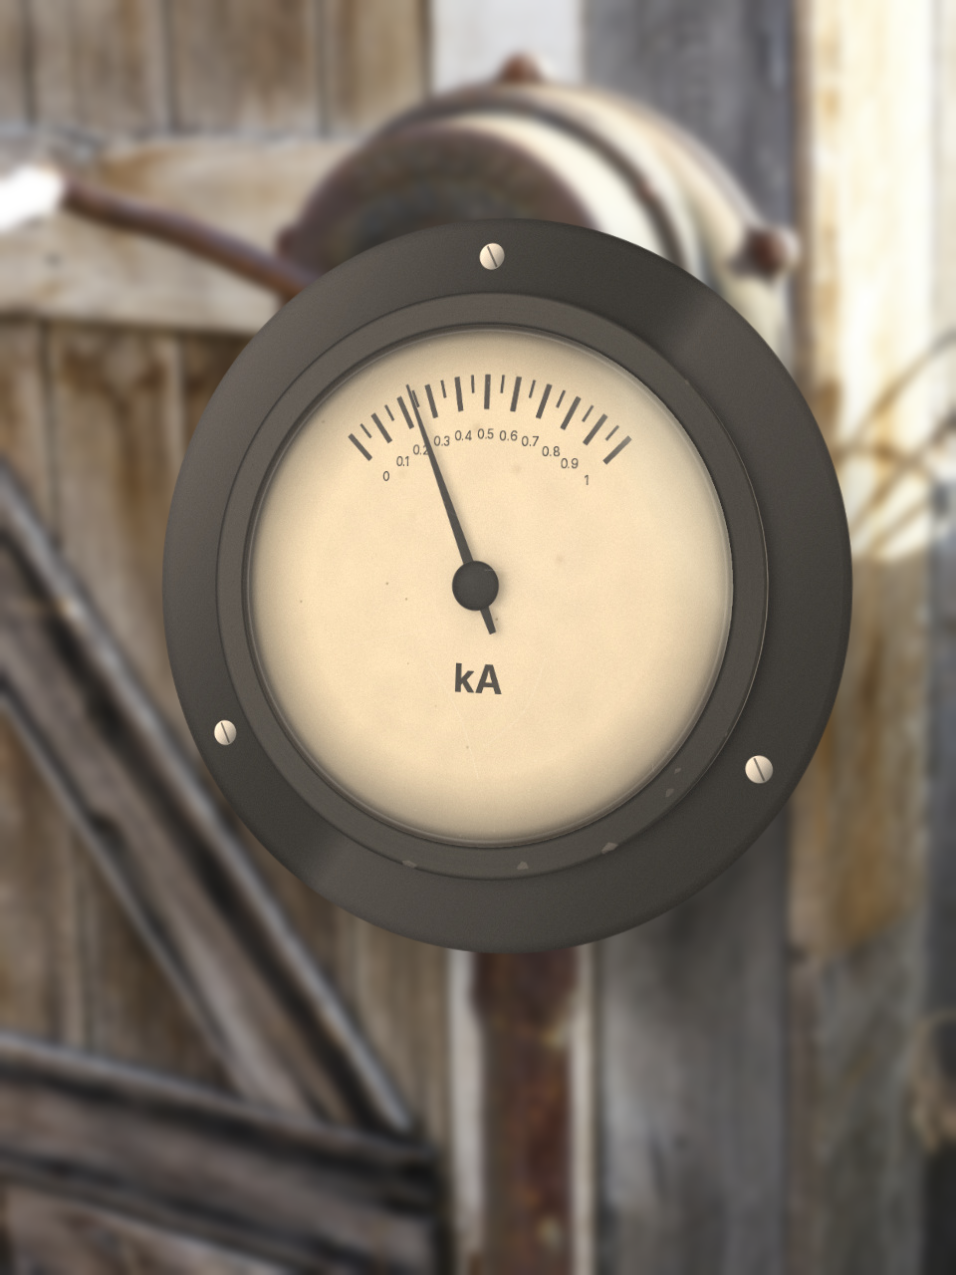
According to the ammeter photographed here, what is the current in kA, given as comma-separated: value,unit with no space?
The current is 0.25,kA
